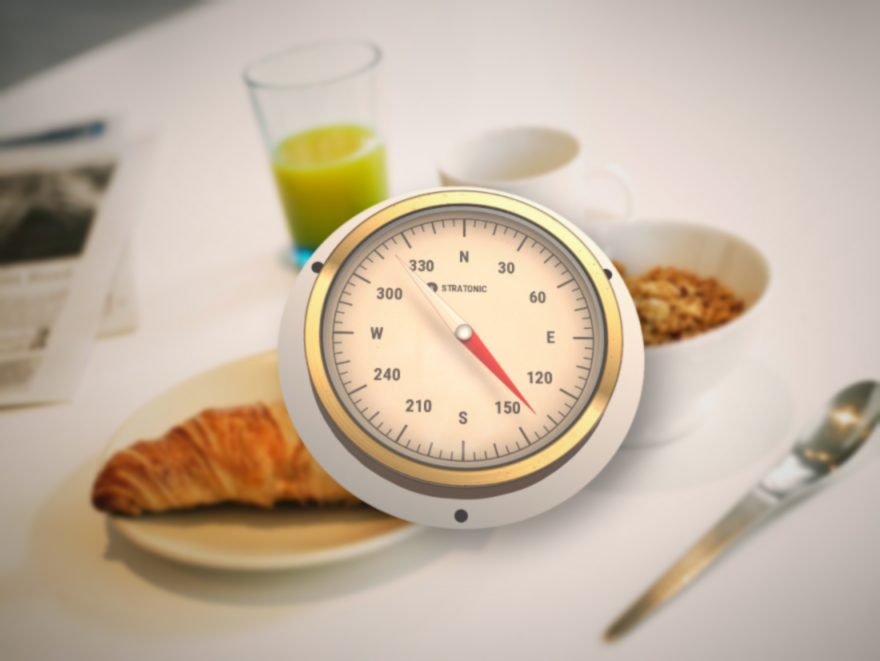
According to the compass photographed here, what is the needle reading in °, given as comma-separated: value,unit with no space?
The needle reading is 140,°
